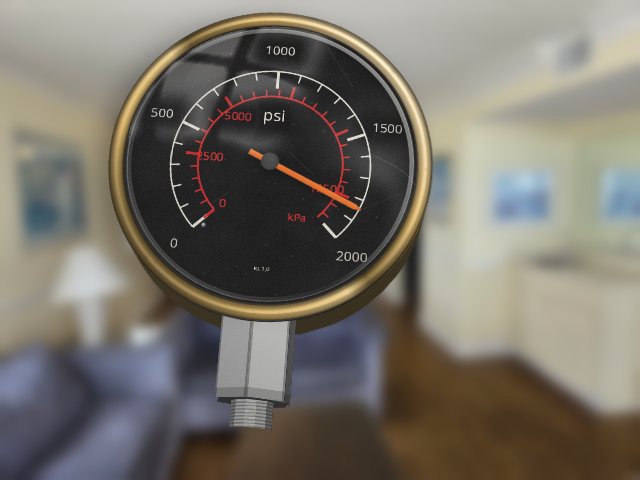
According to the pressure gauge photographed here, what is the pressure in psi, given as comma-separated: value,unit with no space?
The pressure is 1850,psi
